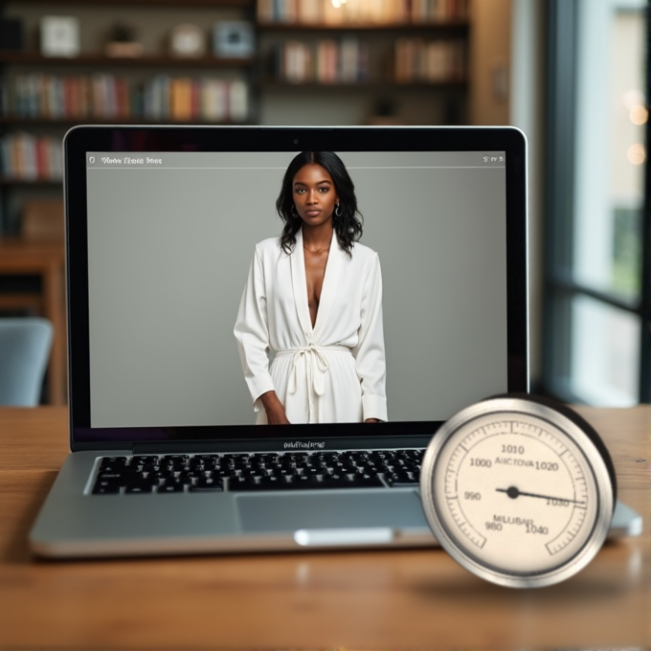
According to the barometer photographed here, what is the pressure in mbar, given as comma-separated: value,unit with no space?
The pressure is 1029,mbar
